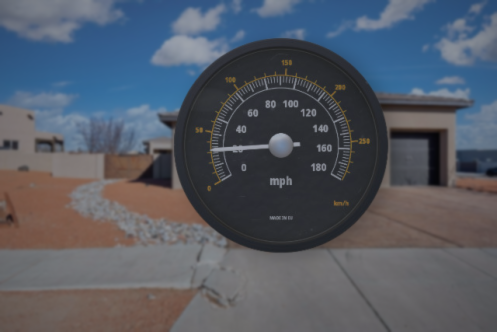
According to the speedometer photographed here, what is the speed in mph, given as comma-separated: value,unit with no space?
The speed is 20,mph
